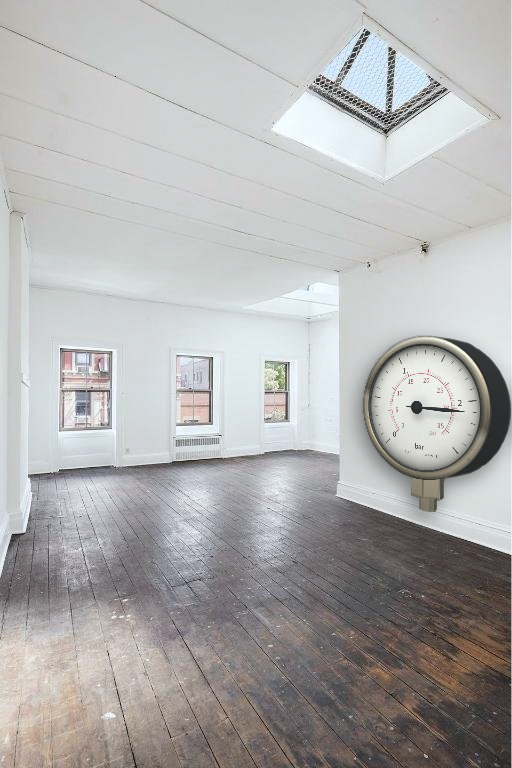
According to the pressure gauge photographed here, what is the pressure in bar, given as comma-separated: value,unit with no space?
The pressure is 2.1,bar
